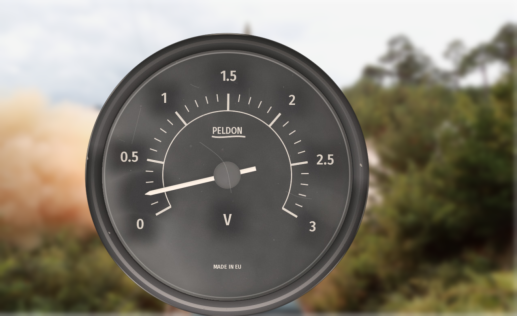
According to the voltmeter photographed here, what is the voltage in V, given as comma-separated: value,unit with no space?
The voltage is 0.2,V
